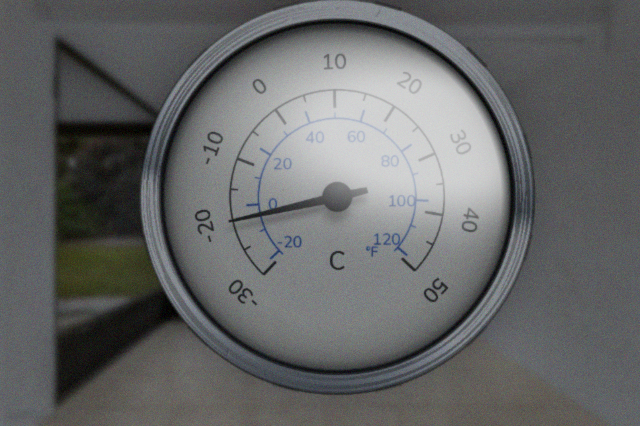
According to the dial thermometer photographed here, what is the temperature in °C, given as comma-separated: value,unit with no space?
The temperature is -20,°C
